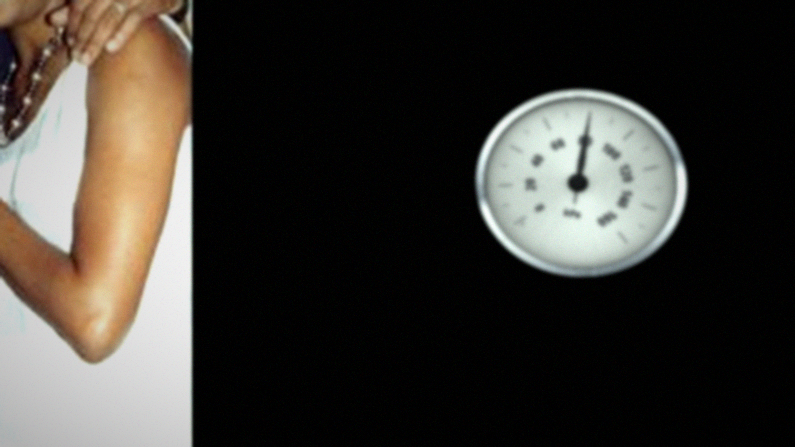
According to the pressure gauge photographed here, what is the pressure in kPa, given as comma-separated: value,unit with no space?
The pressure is 80,kPa
